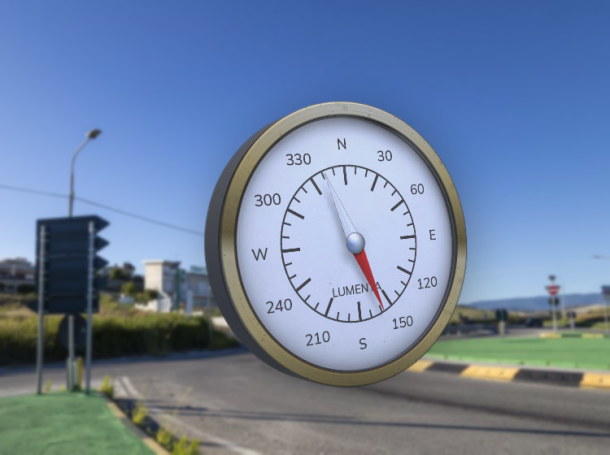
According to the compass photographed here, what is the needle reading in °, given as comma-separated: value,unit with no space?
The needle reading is 160,°
